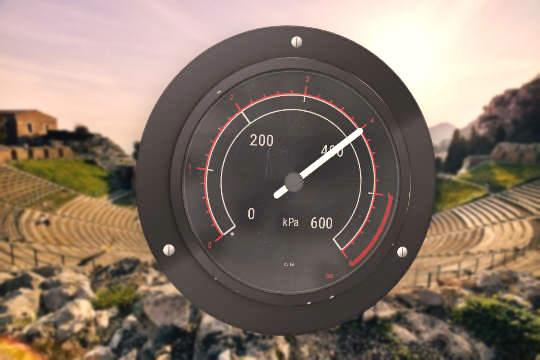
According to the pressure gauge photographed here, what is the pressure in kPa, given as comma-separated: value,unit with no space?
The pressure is 400,kPa
